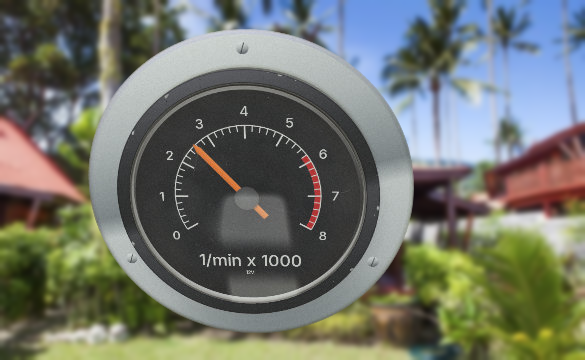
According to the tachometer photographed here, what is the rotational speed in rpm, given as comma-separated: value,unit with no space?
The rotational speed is 2600,rpm
